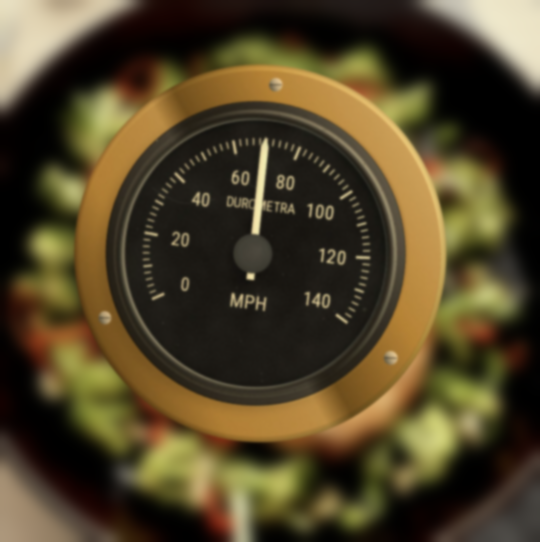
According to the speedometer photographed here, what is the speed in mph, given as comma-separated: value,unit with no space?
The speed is 70,mph
